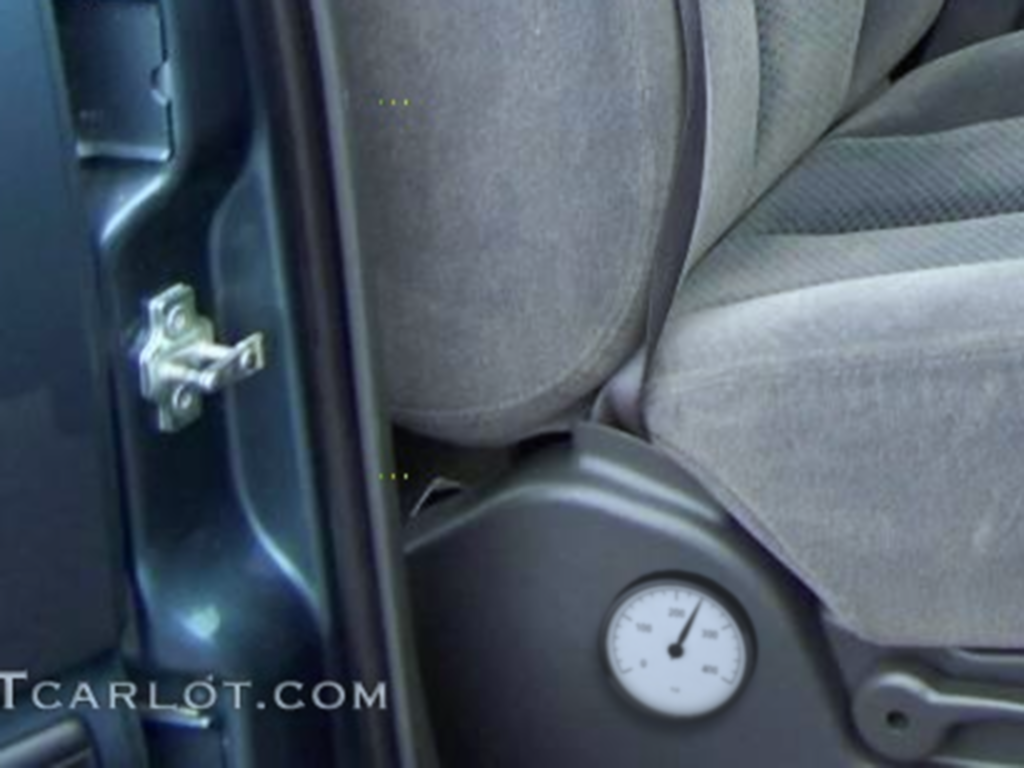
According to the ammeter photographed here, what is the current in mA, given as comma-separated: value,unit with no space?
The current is 240,mA
